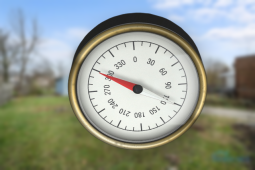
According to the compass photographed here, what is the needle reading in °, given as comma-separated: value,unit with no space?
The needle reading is 300,°
